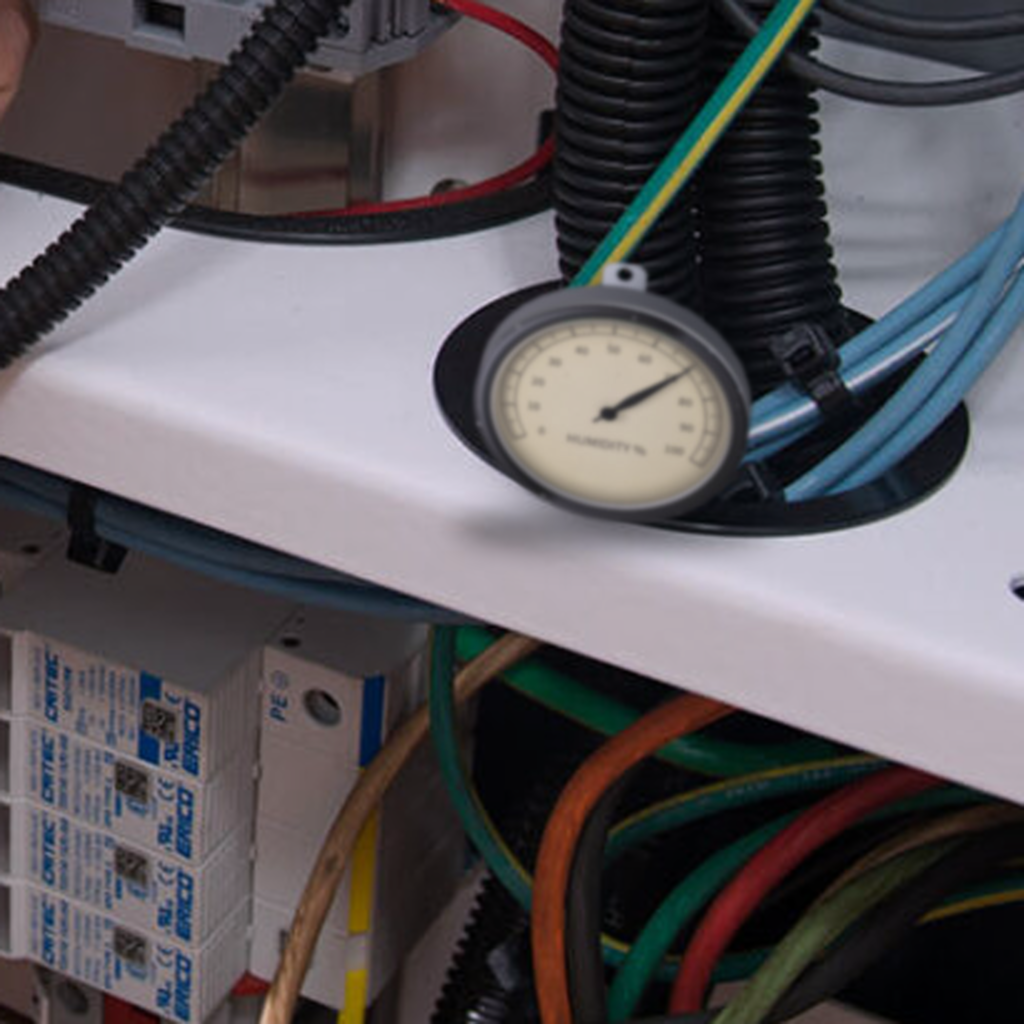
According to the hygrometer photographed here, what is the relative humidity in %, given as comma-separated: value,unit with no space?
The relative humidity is 70,%
